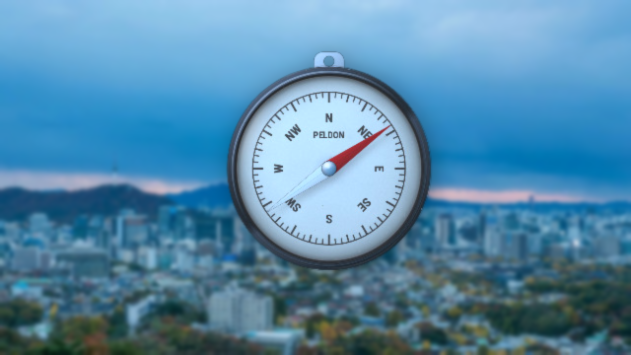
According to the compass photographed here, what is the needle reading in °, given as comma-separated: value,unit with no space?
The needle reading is 55,°
